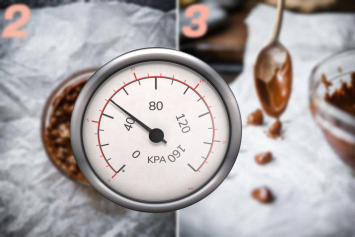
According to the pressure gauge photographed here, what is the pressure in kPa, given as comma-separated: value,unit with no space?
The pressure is 50,kPa
